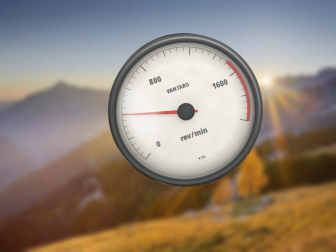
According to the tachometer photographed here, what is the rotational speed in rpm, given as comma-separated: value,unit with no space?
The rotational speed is 400,rpm
